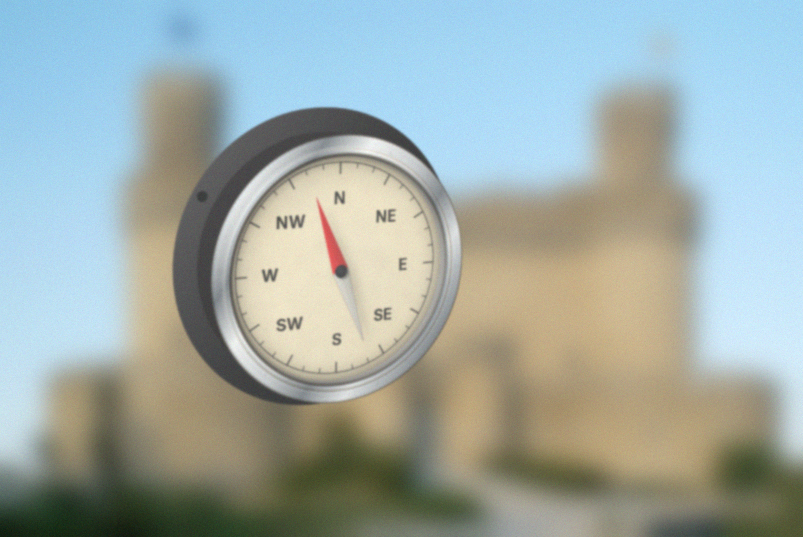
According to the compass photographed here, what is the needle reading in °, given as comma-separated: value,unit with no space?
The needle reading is 340,°
